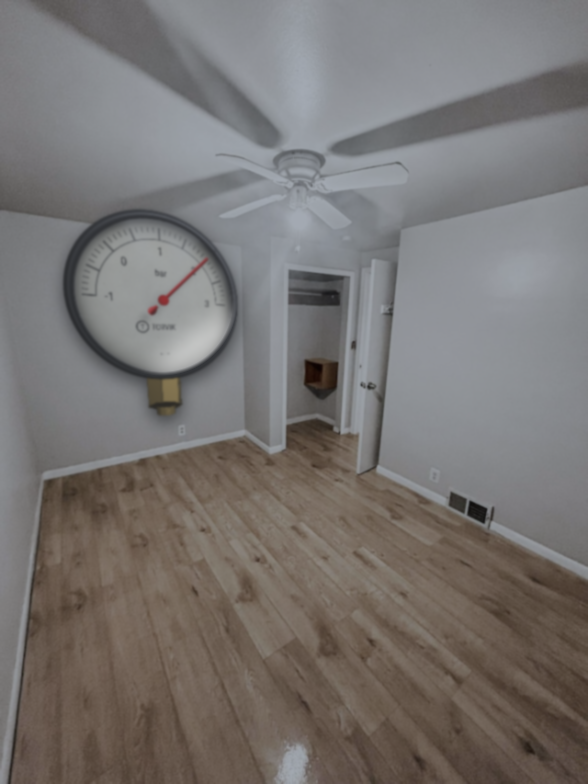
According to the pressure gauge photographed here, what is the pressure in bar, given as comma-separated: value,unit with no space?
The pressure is 2,bar
